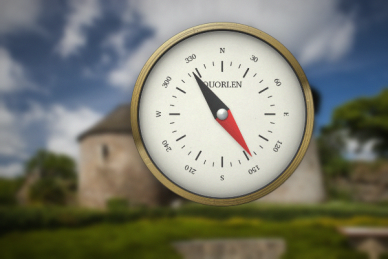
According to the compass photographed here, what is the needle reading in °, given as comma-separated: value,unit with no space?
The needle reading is 145,°
